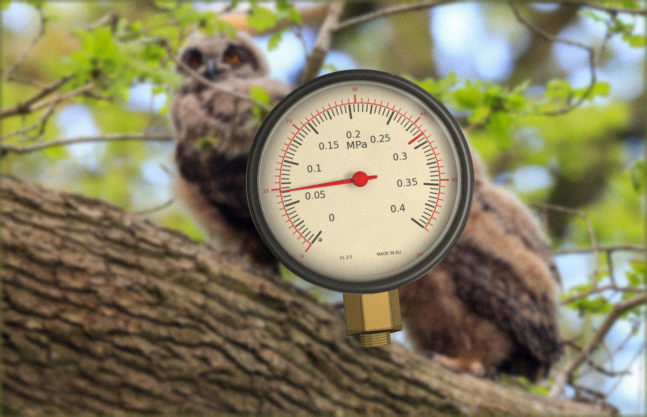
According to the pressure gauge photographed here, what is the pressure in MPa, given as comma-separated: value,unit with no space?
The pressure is 0.065,MPa
